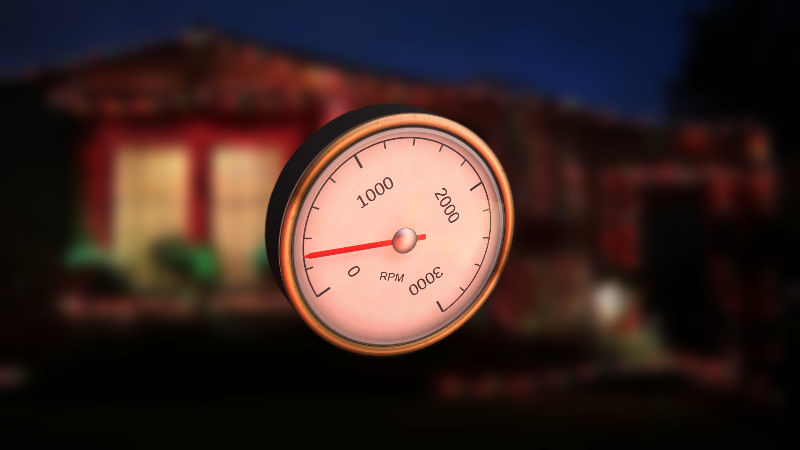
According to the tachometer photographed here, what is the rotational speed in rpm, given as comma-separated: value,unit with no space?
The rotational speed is 300,rpm
